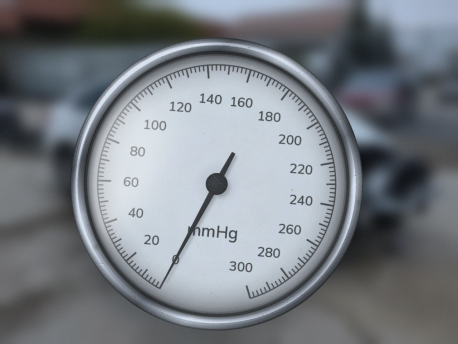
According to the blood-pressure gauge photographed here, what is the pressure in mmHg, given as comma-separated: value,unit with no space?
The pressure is 0,mmHg
